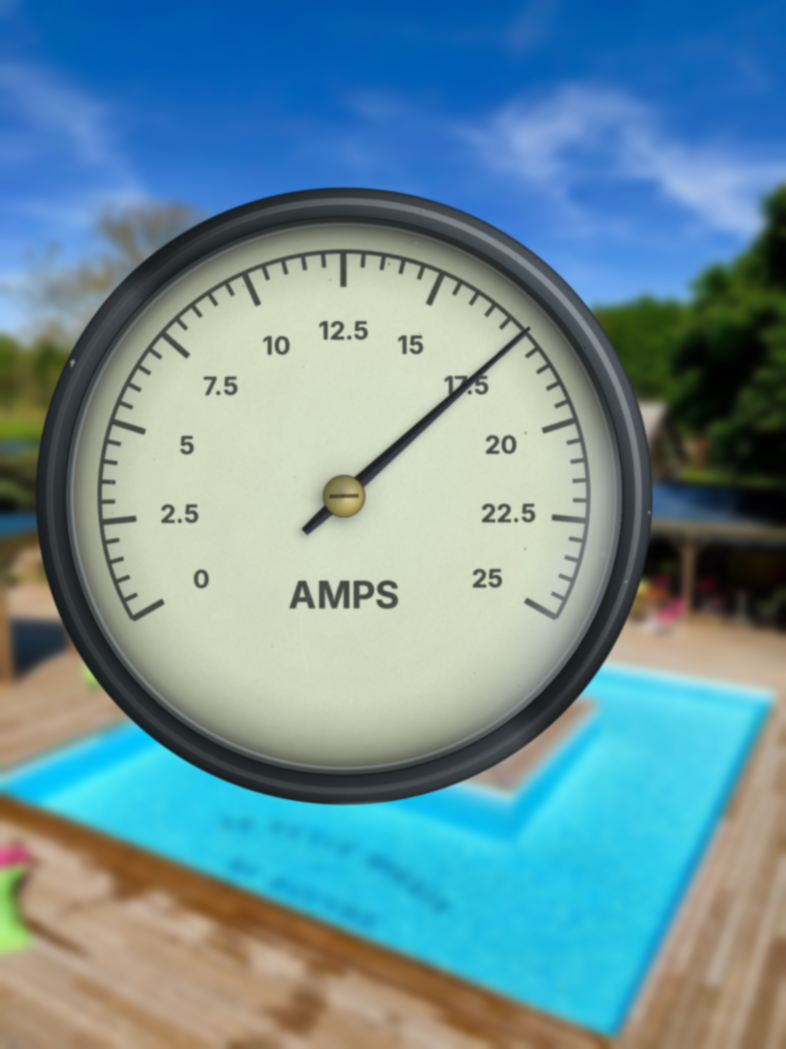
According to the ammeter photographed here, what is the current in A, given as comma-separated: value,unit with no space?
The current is 17.5,A
